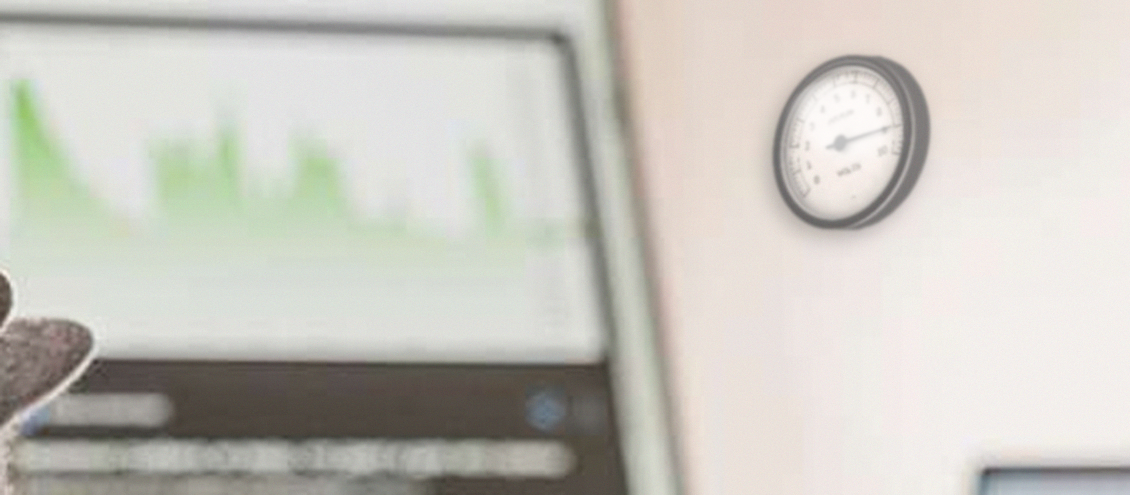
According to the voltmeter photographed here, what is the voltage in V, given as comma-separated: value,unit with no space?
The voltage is 9,V
